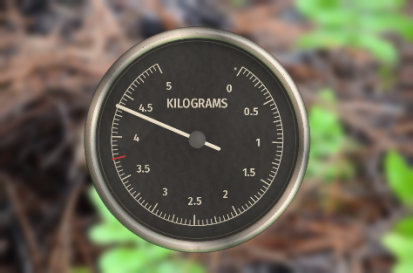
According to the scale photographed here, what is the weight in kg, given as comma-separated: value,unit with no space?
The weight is 4.35,kg
